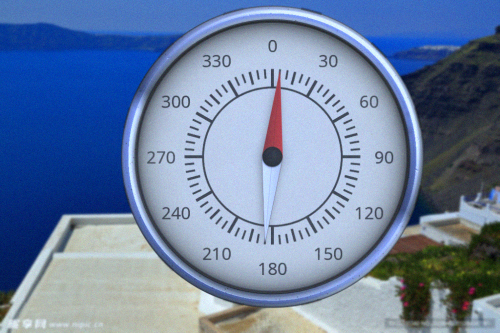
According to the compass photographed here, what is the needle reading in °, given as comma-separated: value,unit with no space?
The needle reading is 5,°
